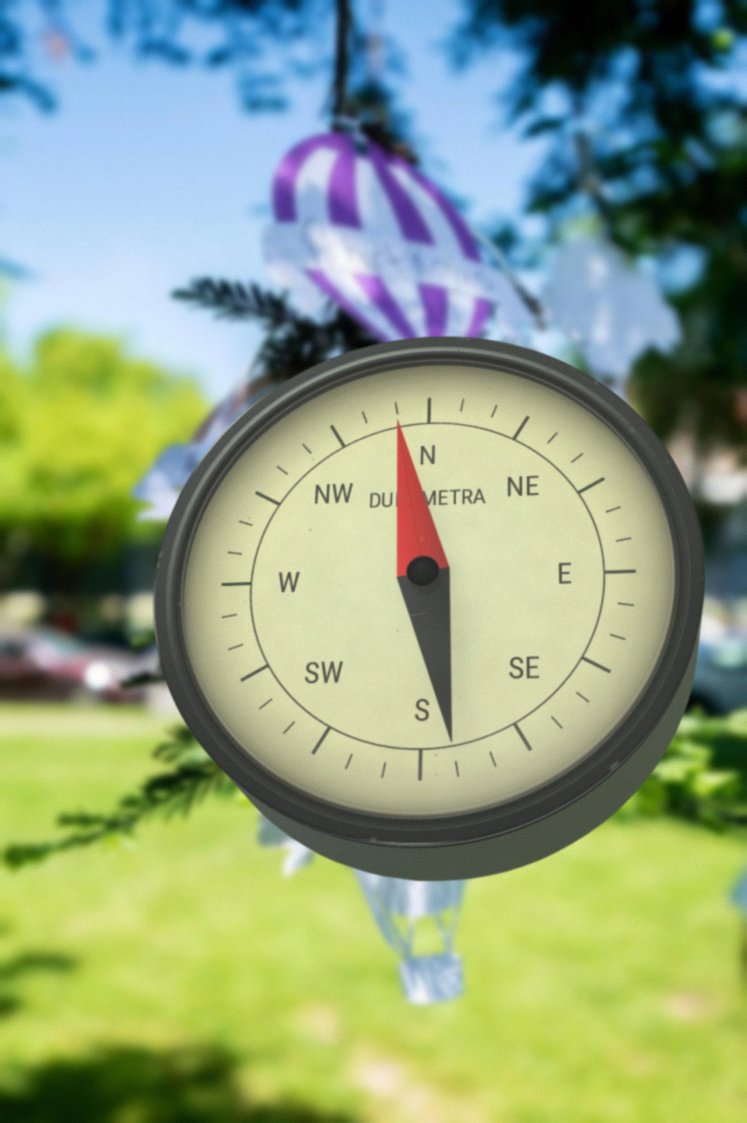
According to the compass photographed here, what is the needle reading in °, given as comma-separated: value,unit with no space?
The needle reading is 350,°
